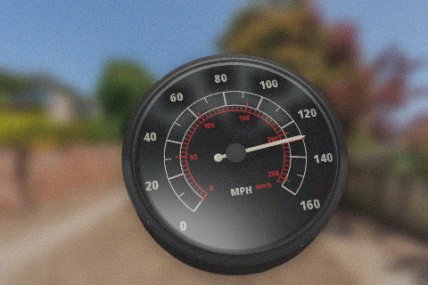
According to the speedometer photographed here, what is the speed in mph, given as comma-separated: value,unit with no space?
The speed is 130,mph
